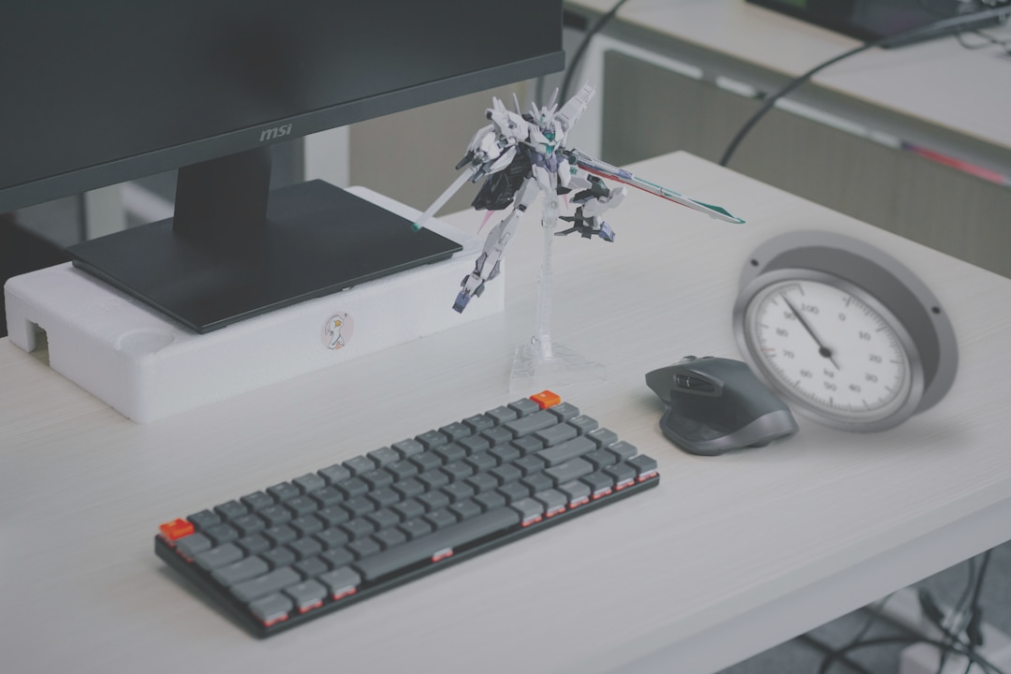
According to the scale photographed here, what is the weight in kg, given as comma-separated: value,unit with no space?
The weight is 95,kg
